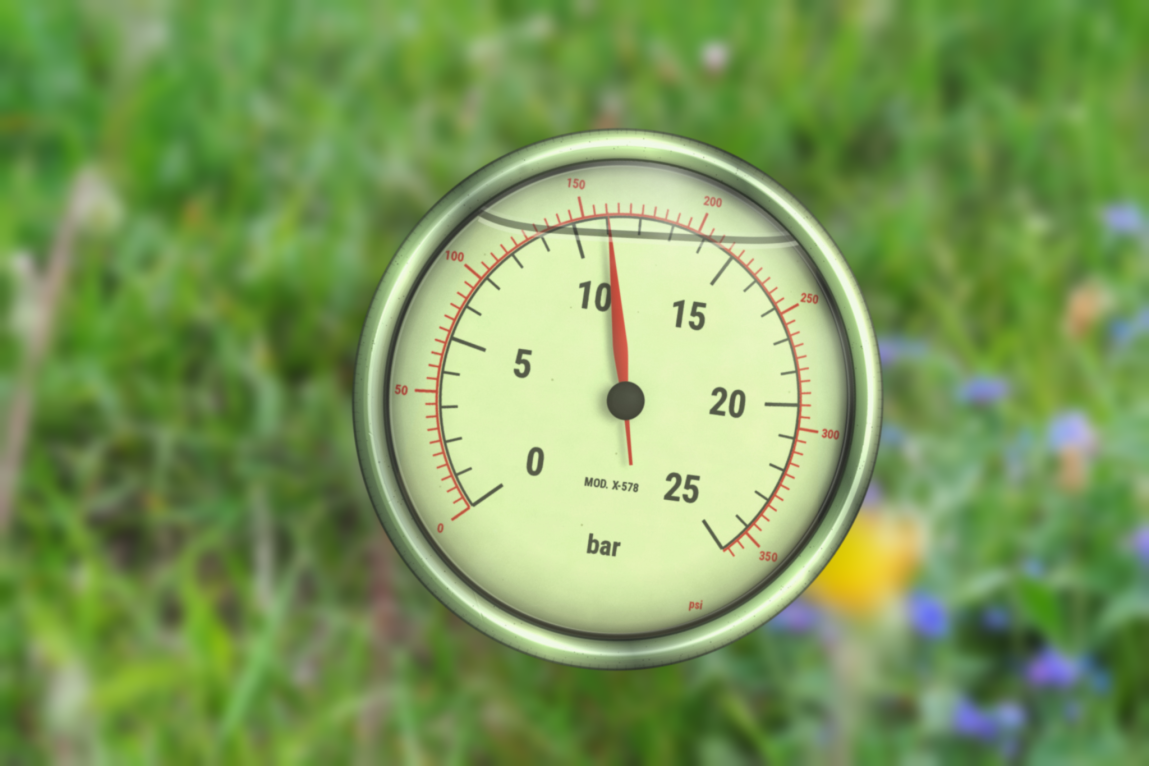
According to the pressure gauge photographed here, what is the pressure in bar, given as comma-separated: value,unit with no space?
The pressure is 11,bar
